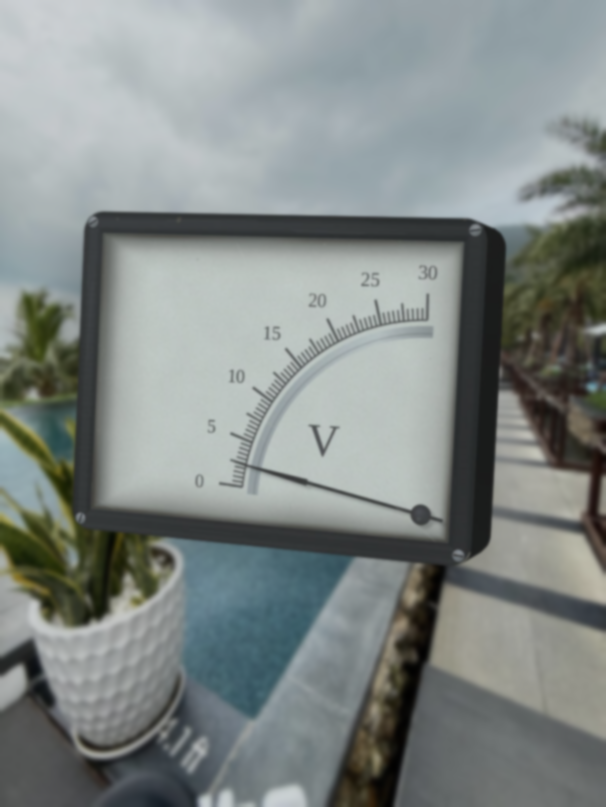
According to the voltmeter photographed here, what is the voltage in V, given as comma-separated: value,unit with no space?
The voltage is 2.5,V
